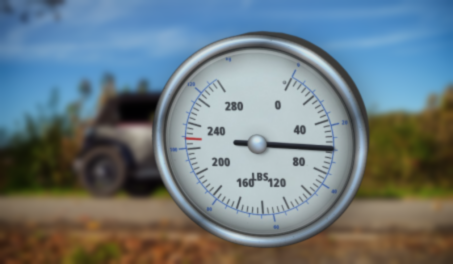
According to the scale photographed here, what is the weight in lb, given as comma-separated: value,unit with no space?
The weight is 60,lb
